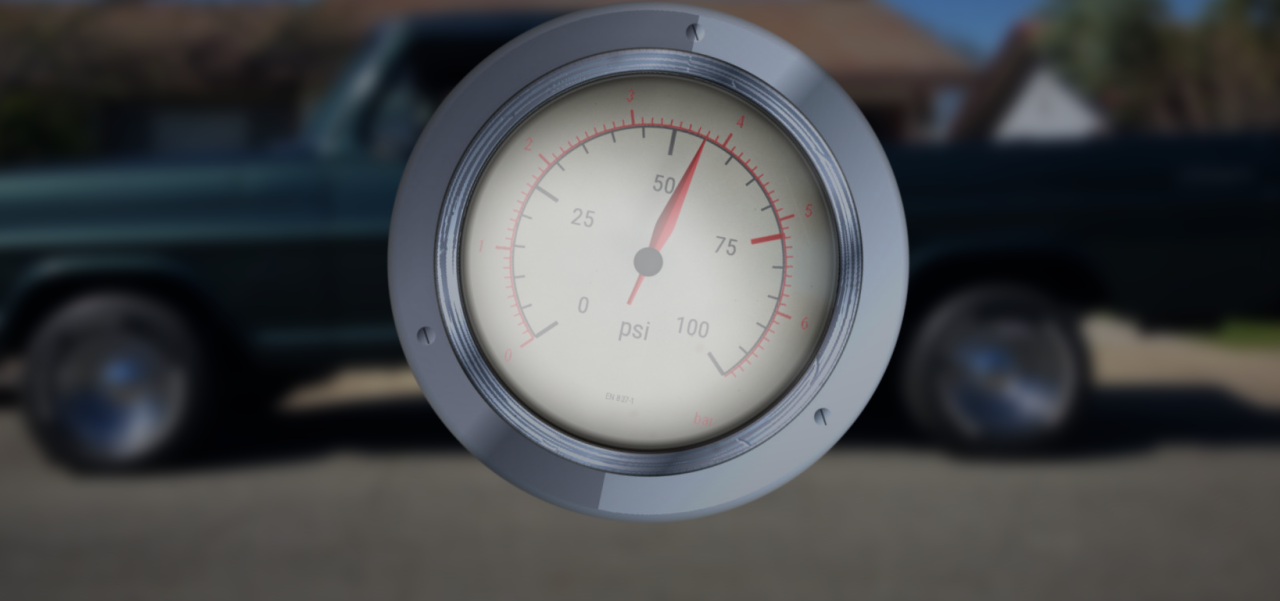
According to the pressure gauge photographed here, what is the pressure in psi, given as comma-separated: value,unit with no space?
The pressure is 55,psi
